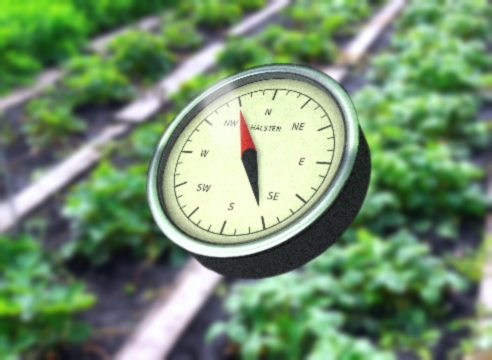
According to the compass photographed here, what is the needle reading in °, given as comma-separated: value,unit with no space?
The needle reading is 330,°
